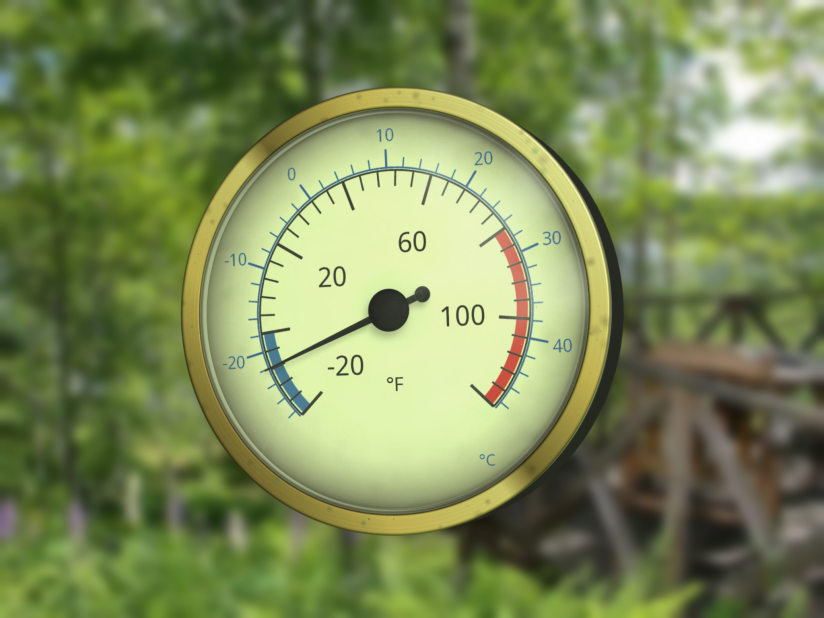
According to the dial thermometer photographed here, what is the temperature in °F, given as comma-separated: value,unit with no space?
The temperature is -8,°F
